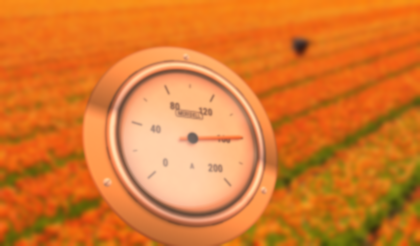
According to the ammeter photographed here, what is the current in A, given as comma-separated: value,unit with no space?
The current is 160,A
